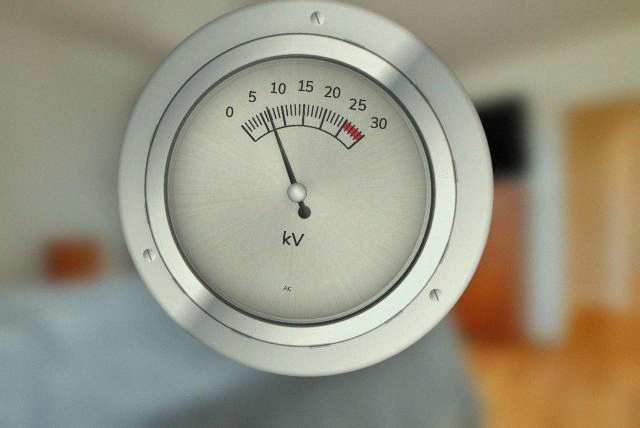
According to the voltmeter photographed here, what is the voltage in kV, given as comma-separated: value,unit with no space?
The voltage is 7,kV
